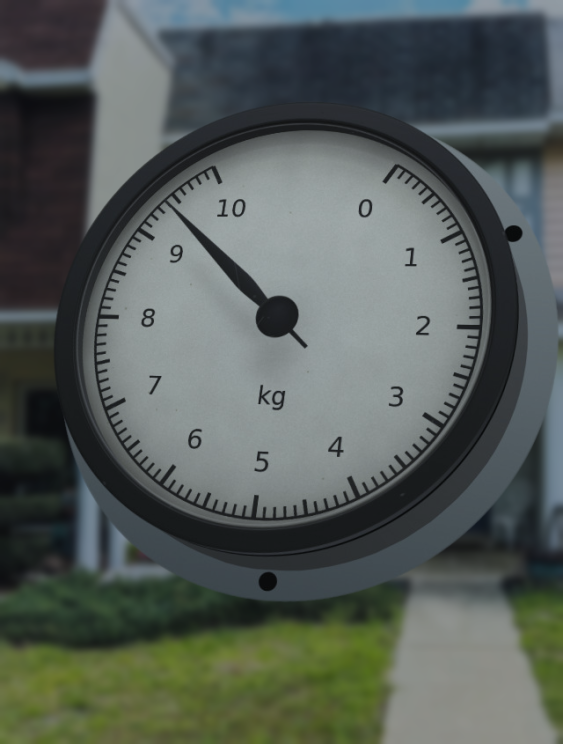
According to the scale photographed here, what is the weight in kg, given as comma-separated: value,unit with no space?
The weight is 9.4,kg
